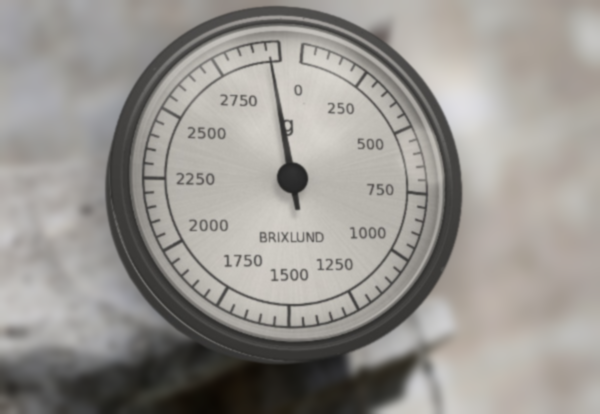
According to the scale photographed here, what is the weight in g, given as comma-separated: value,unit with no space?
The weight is 2950,g
